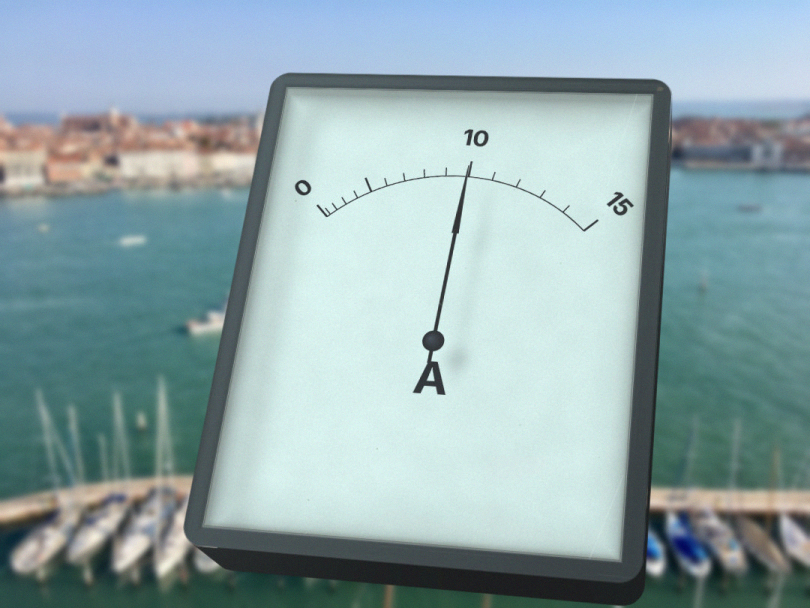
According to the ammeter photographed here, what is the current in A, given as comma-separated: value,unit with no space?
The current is 10,A
